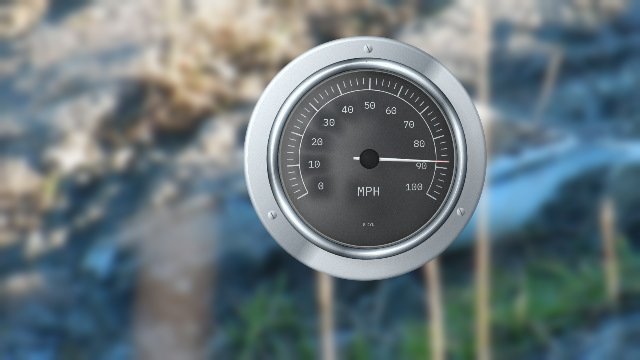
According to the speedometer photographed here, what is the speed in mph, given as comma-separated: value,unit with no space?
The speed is 88,mph
